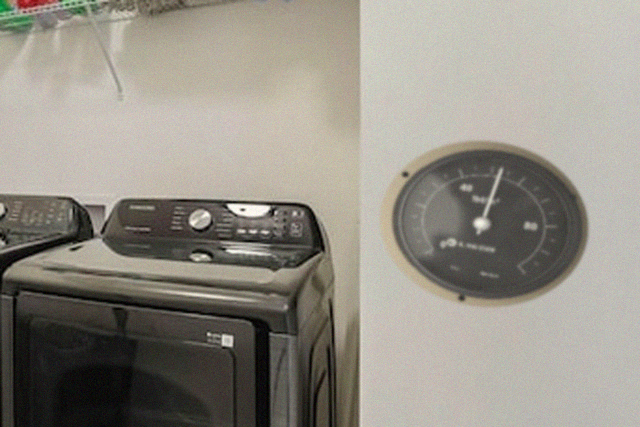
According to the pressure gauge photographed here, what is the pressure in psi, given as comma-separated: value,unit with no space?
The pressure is 52.5,psi
